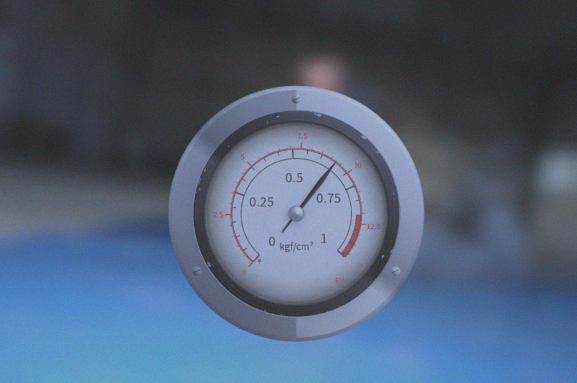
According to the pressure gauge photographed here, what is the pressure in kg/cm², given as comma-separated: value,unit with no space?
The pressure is 0.65,kg/cm²
